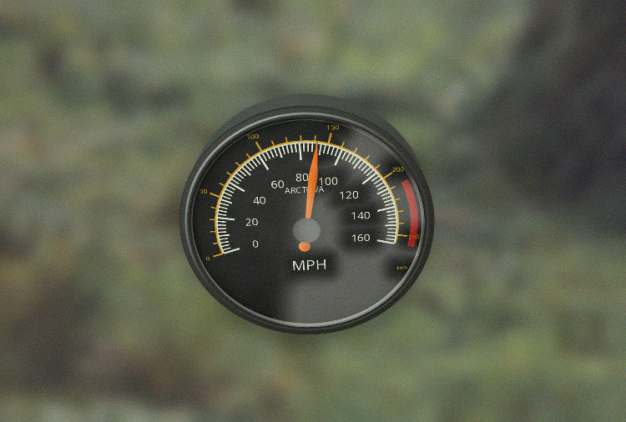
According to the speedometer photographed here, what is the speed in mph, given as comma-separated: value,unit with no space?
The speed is 88,mph
